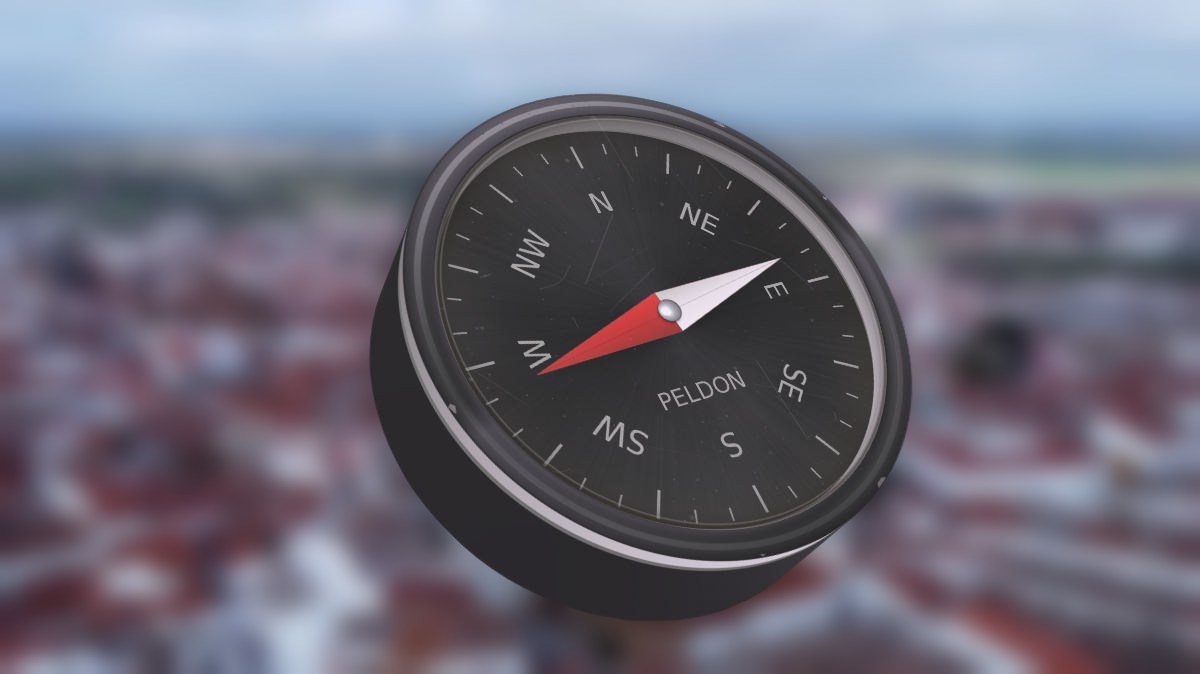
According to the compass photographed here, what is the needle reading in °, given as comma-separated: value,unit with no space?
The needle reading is 260,°
